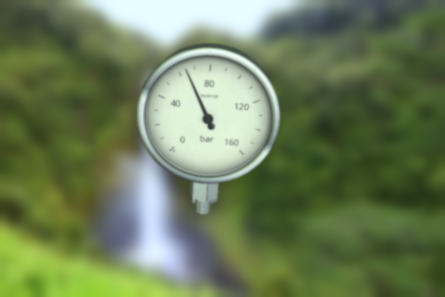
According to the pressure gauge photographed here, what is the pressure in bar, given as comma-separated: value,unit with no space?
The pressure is 65,bar
